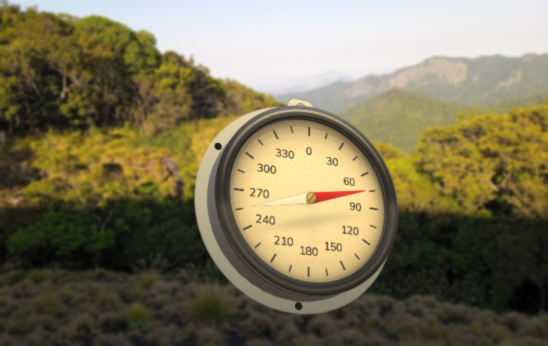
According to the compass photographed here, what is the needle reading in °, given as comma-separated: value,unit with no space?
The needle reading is 75,°
